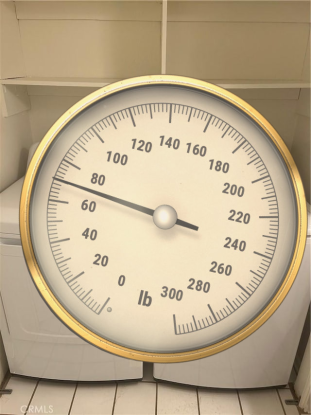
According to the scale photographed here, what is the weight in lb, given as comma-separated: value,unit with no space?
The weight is 70,lb
